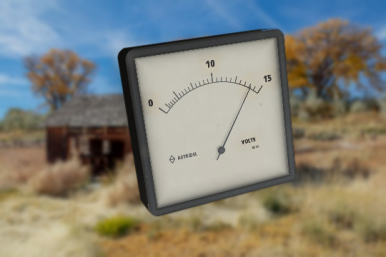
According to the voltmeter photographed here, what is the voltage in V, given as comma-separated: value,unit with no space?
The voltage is 14,V
